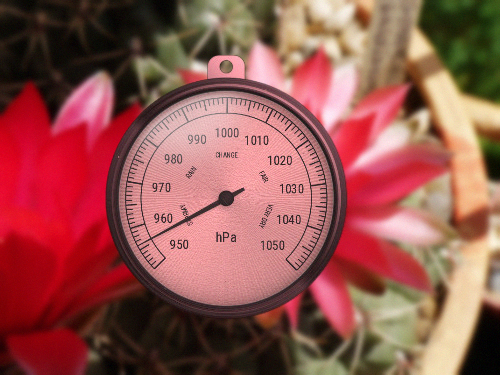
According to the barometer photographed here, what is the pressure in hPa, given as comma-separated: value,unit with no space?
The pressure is 956,hPa
